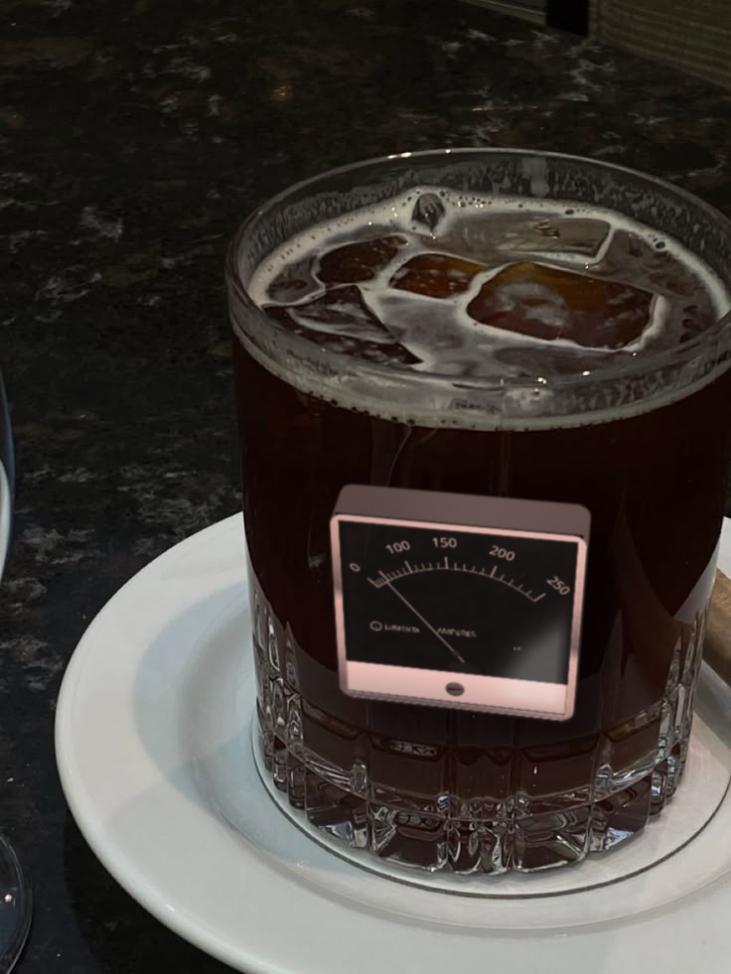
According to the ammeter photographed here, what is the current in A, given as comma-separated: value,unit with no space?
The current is 50,A
